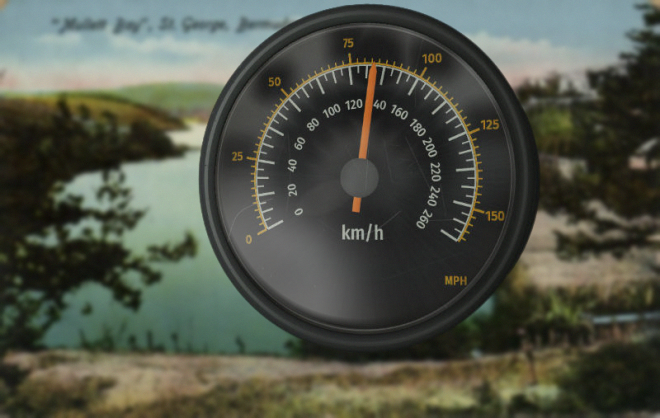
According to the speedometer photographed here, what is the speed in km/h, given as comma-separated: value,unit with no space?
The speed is 135,km/h
